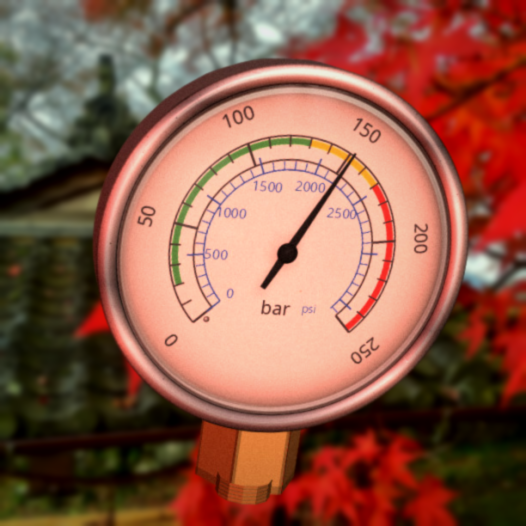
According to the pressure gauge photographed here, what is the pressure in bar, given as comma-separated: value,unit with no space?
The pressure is 150,bar
